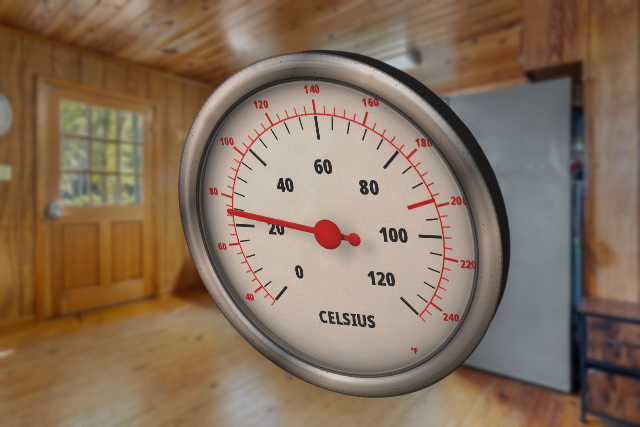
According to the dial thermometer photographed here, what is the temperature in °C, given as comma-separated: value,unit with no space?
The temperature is 24,°C
